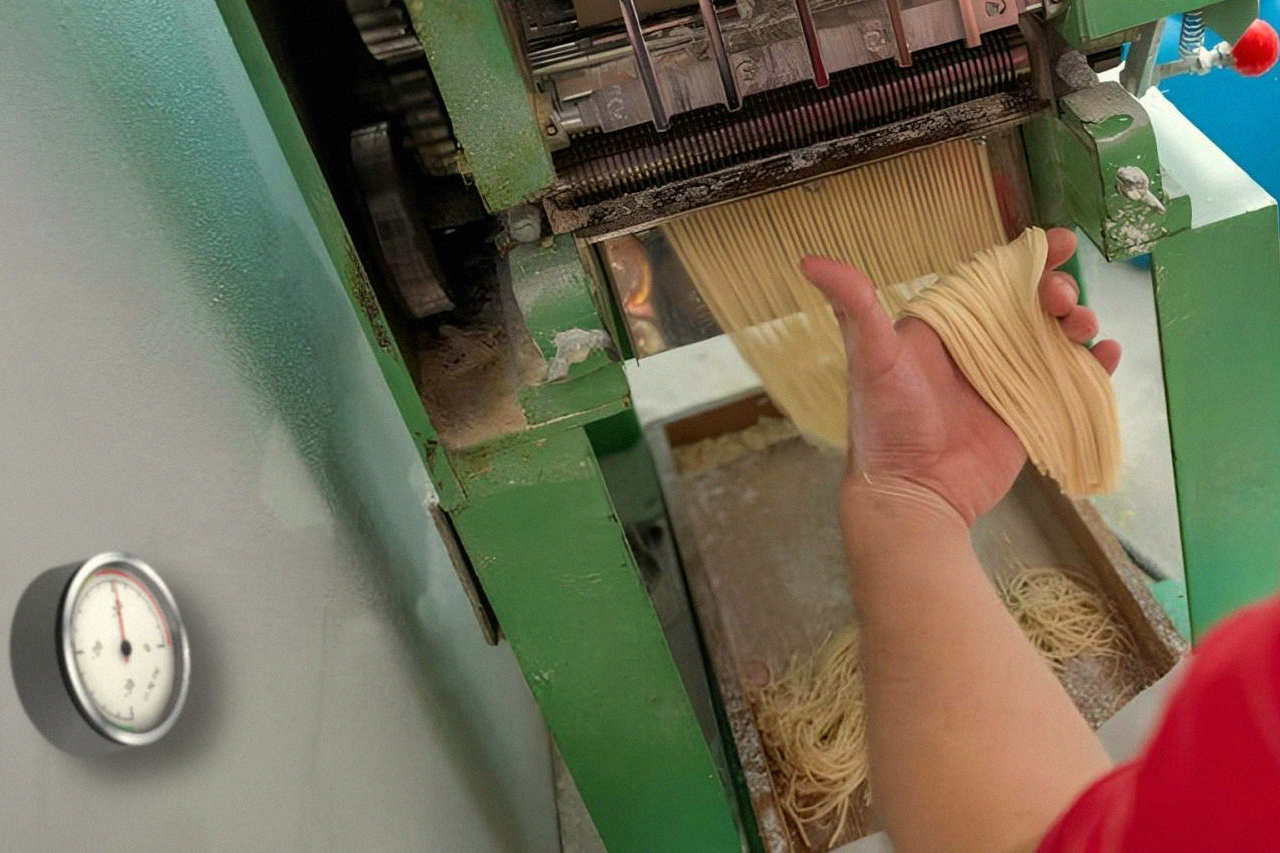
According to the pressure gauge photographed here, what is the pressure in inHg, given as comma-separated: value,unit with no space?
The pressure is -10,inHg
